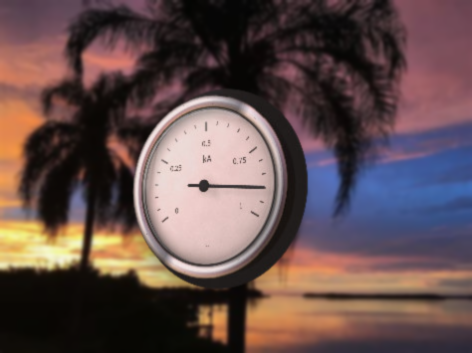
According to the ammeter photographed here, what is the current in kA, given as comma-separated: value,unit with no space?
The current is 0.9,kA
